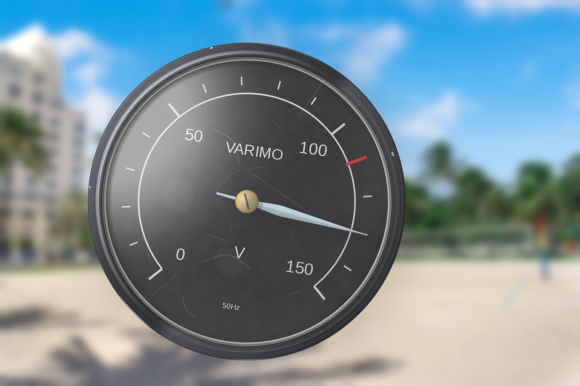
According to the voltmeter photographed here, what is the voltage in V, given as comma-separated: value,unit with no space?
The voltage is 130,V
